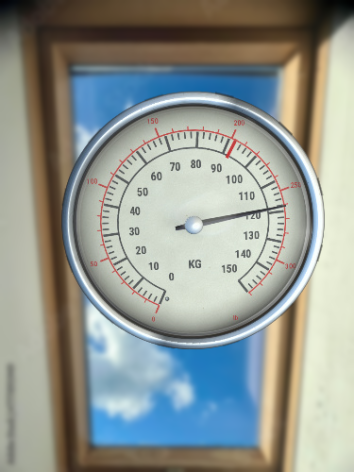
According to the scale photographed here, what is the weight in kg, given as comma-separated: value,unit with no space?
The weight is 118,kg
